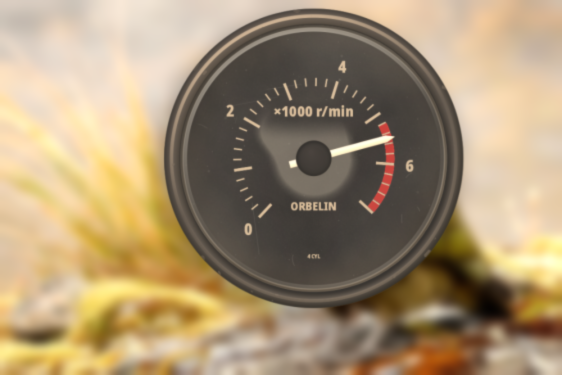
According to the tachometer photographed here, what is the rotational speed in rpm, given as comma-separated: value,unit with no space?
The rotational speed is 5500,rpm
